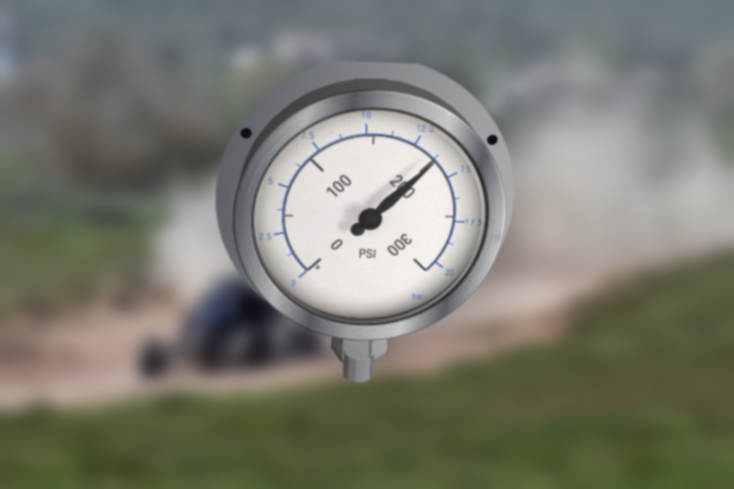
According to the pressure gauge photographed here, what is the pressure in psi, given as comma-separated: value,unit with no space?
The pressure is 200,psi
